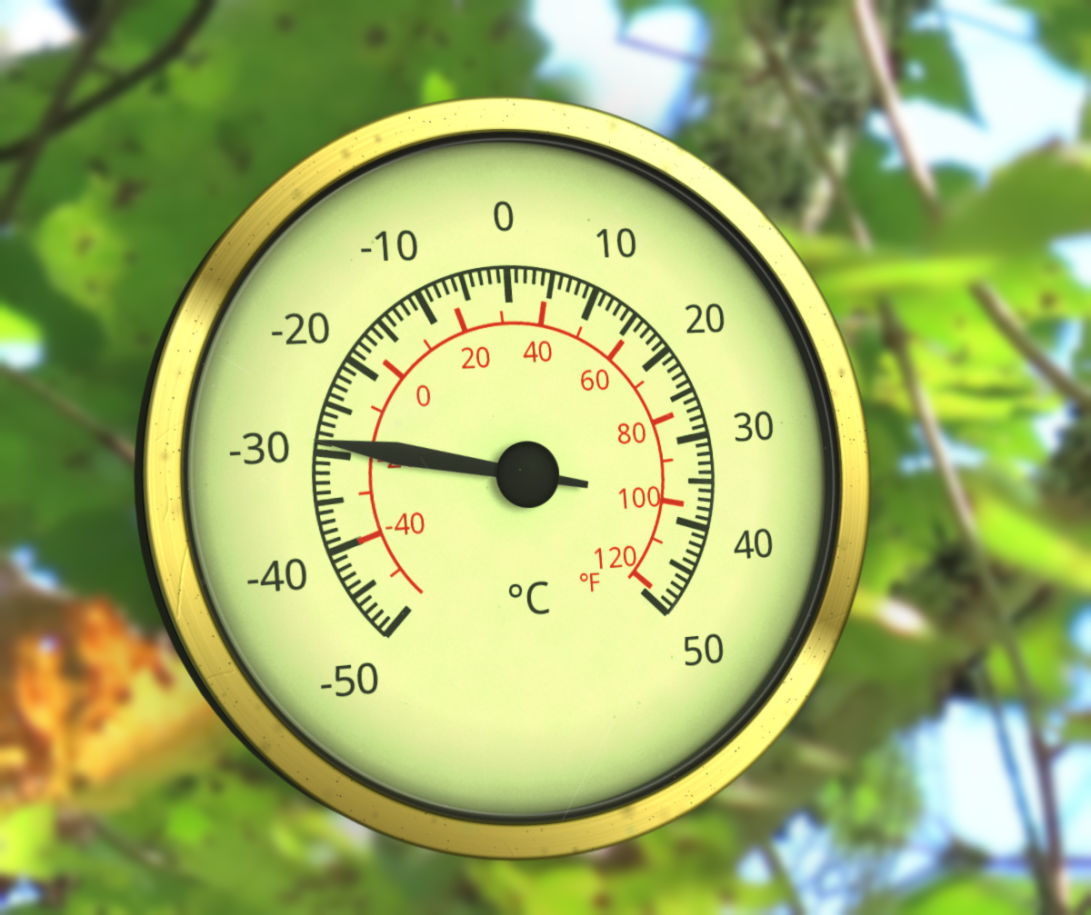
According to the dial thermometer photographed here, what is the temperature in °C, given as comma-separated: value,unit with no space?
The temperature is -29,°C
